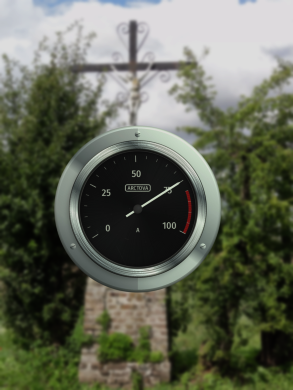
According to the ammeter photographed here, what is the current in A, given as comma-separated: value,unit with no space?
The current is 75,A
